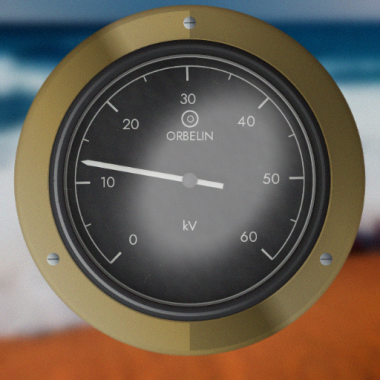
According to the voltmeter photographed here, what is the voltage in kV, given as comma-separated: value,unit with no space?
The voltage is 12.5,kV
